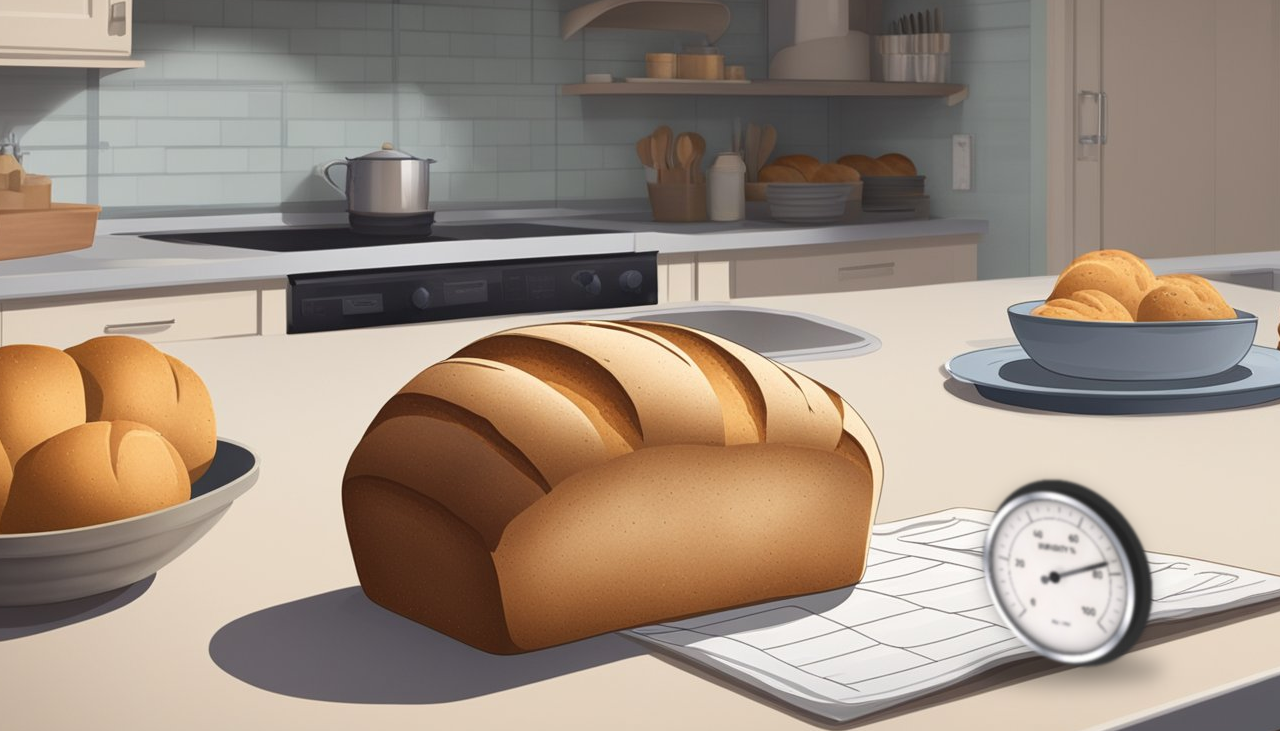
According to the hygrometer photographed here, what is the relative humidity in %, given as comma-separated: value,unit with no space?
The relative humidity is 76,%
